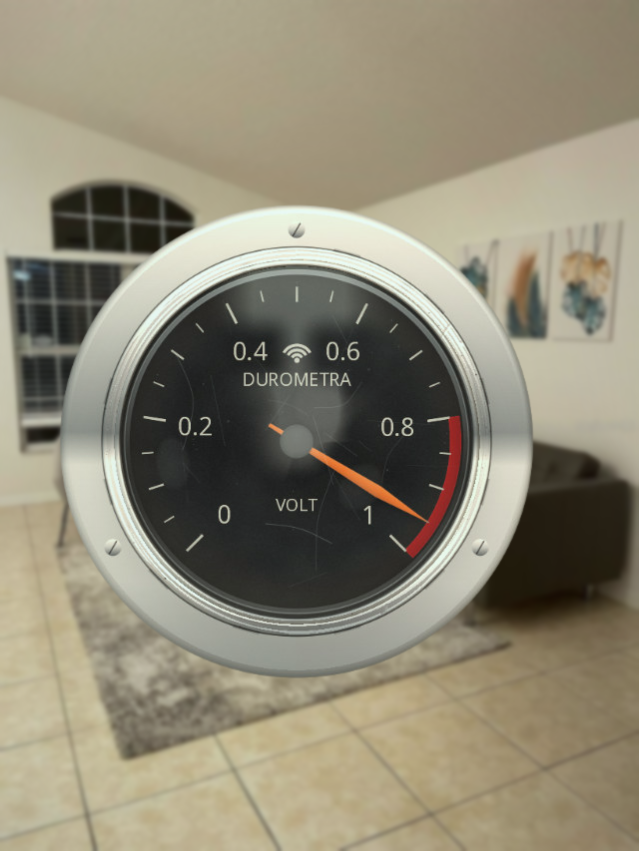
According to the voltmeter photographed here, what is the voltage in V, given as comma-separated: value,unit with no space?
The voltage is 0.95,V
